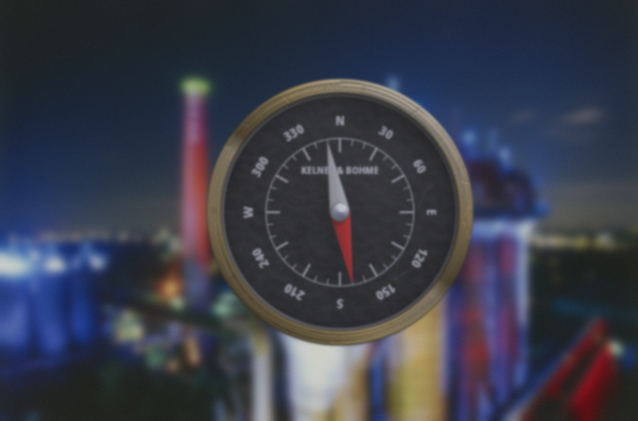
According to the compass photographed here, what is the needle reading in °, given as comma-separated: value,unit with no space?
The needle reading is 170,°
